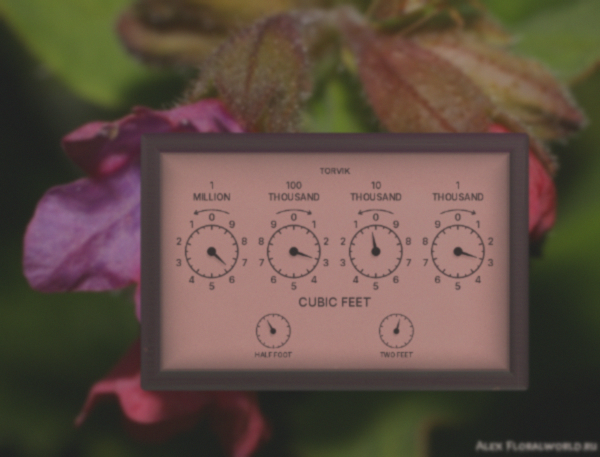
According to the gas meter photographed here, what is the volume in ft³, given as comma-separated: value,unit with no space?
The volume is 630300,ft³
